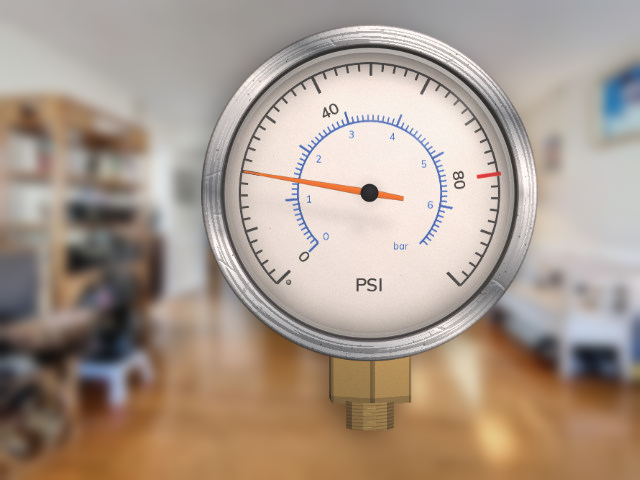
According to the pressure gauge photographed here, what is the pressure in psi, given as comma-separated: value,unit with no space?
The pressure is 20,psi
